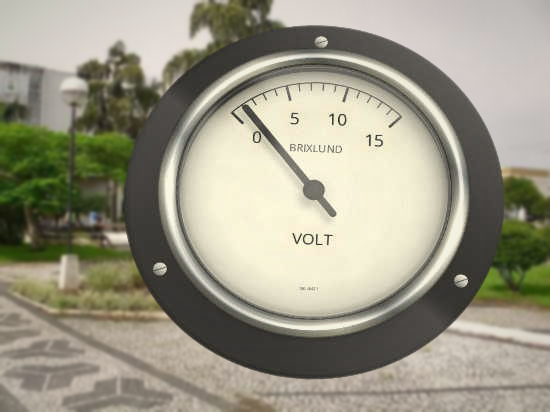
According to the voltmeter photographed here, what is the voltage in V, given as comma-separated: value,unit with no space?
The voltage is 1,V
